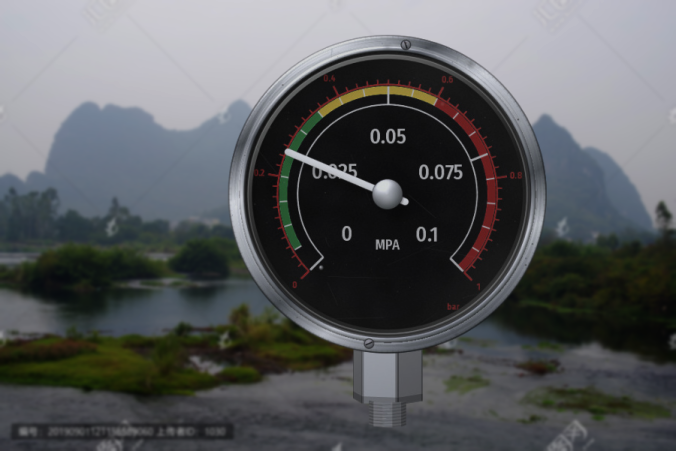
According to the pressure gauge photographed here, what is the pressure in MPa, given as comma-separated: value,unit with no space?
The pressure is 0.025,MPa
